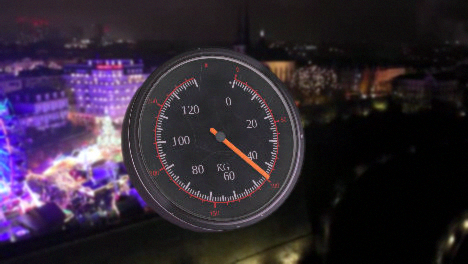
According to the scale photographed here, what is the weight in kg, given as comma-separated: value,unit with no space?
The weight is 45,kg
